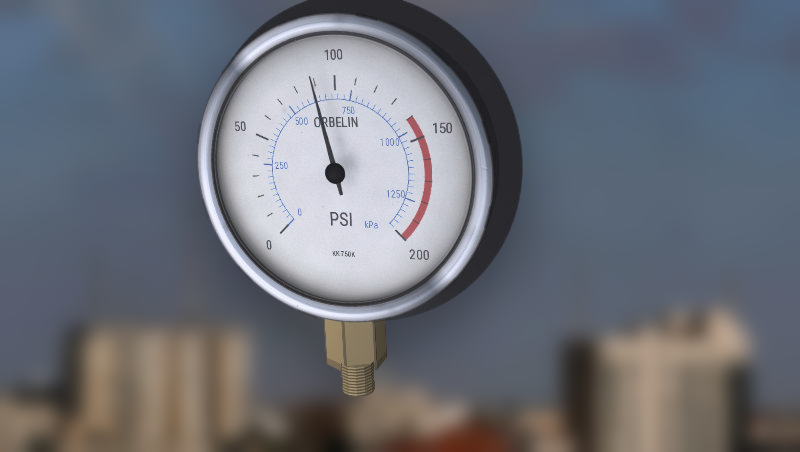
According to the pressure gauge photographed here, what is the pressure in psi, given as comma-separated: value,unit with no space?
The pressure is 90,psi
